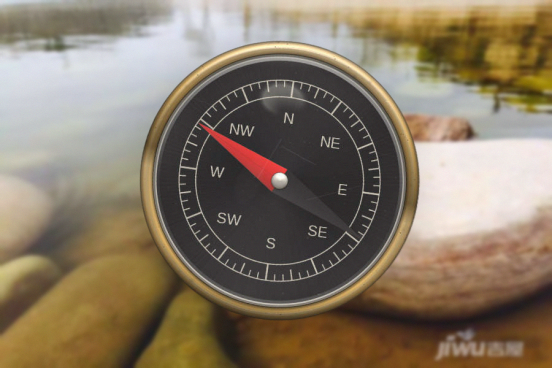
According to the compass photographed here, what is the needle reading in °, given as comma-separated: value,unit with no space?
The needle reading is 297.5,°
